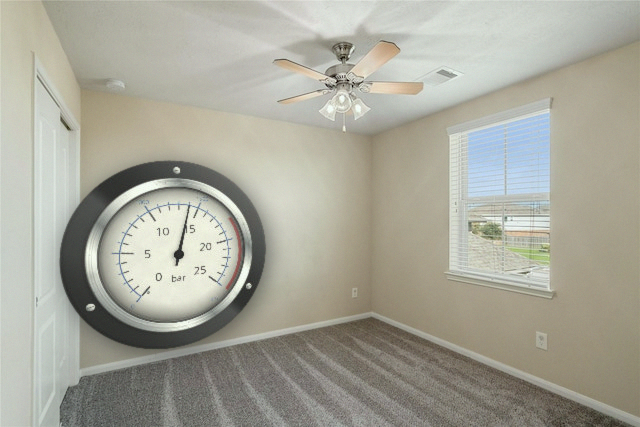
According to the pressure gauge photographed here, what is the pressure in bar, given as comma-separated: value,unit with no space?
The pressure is 14,bar
